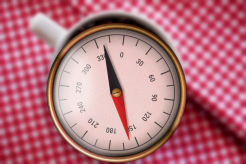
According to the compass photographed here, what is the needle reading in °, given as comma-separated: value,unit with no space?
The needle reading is 157.5,°
